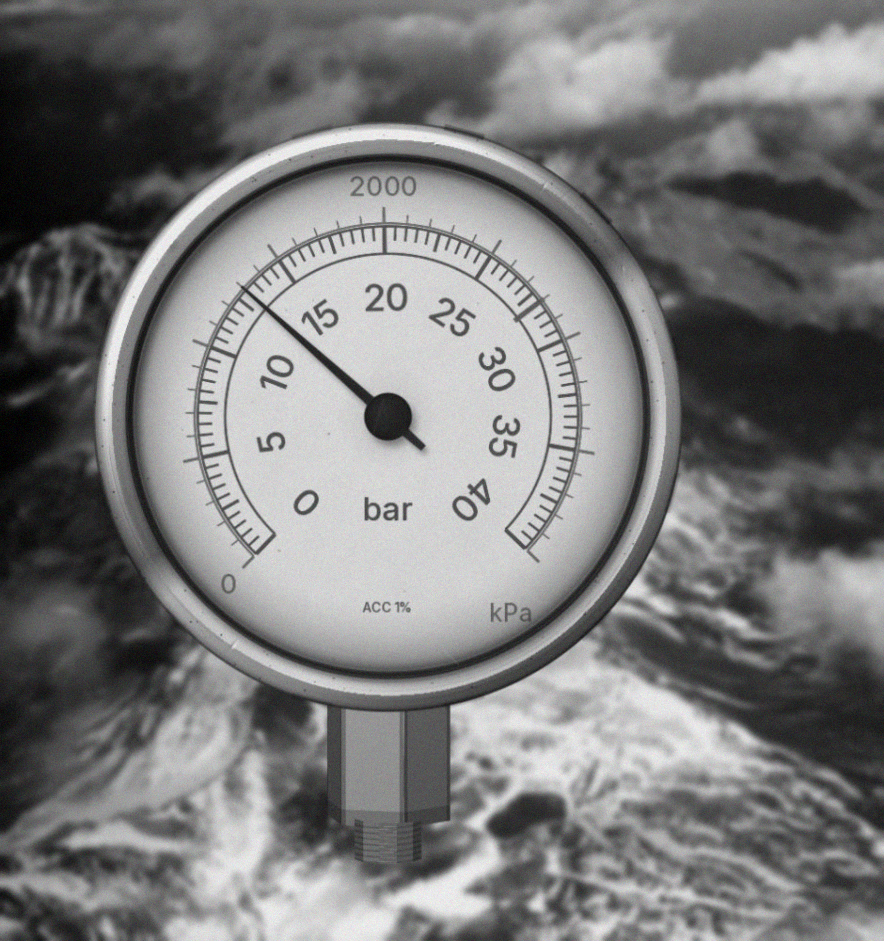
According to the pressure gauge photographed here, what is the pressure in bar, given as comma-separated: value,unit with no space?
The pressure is 13,bar
